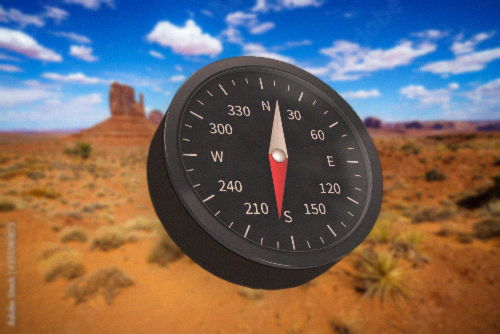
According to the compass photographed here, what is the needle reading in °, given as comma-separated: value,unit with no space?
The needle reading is 190,°
